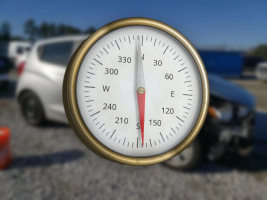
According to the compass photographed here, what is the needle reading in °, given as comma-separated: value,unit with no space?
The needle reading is 175,°
